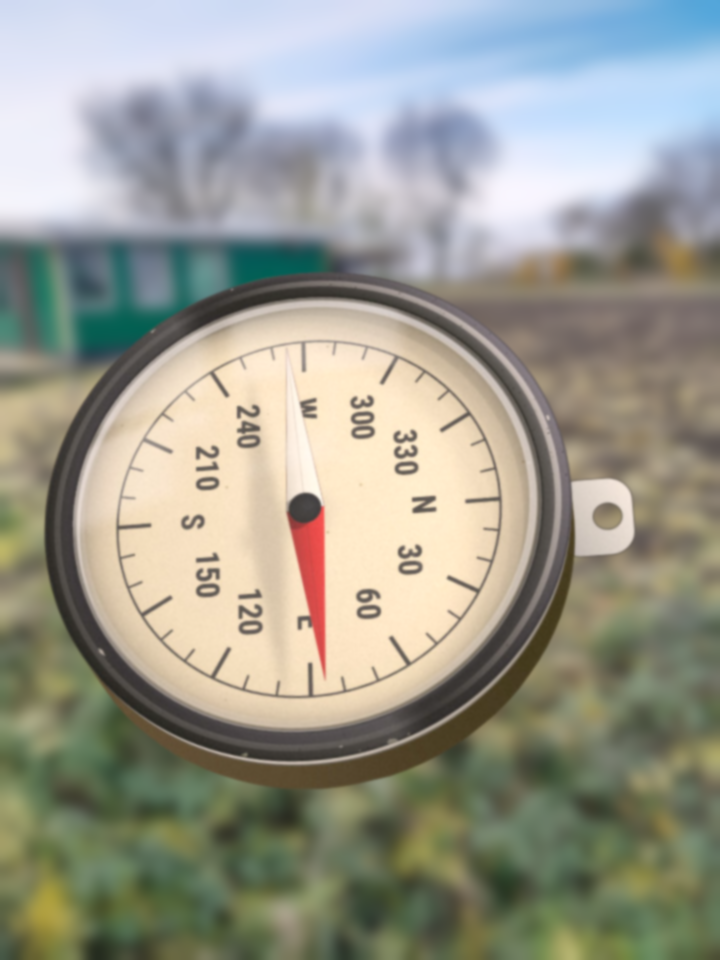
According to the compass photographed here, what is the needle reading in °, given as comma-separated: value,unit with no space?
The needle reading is 85,°
